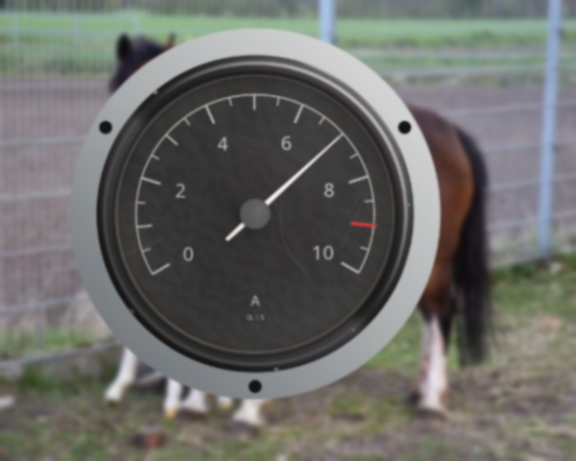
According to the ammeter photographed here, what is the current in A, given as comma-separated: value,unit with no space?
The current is 7,A
